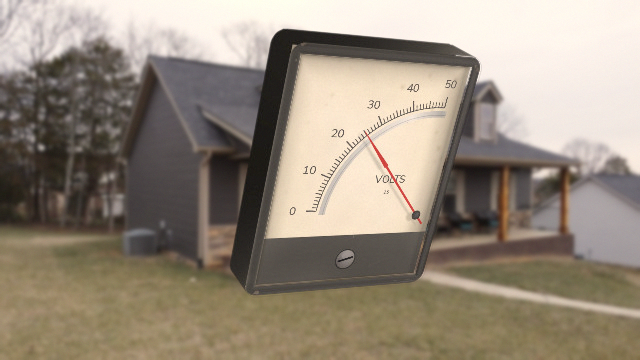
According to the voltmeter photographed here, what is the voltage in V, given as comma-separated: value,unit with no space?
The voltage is 25,V
